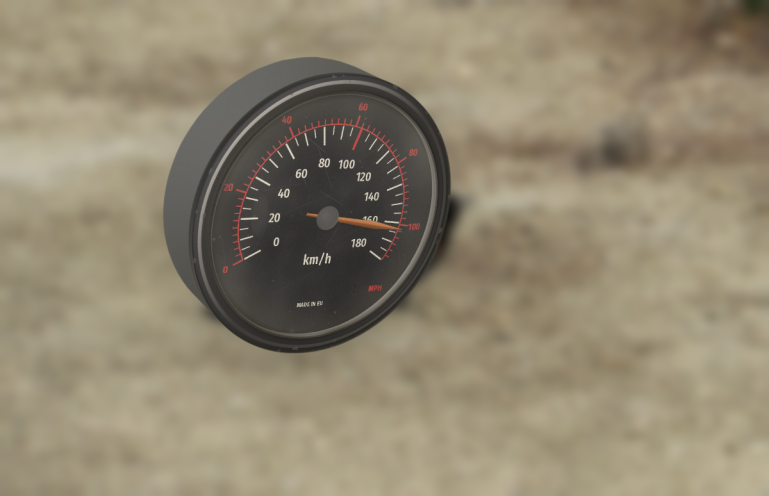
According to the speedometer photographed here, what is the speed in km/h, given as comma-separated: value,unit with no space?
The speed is 162.5,km/h
